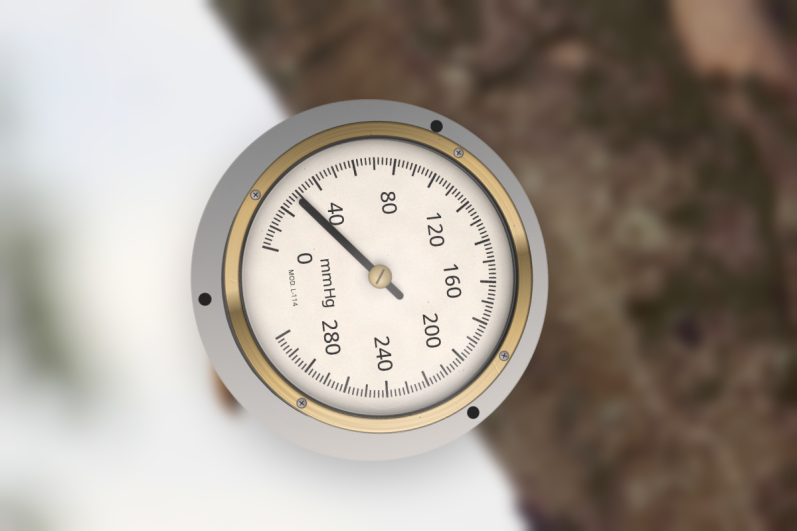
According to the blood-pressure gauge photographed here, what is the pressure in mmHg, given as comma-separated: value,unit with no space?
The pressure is 28,mmHg
